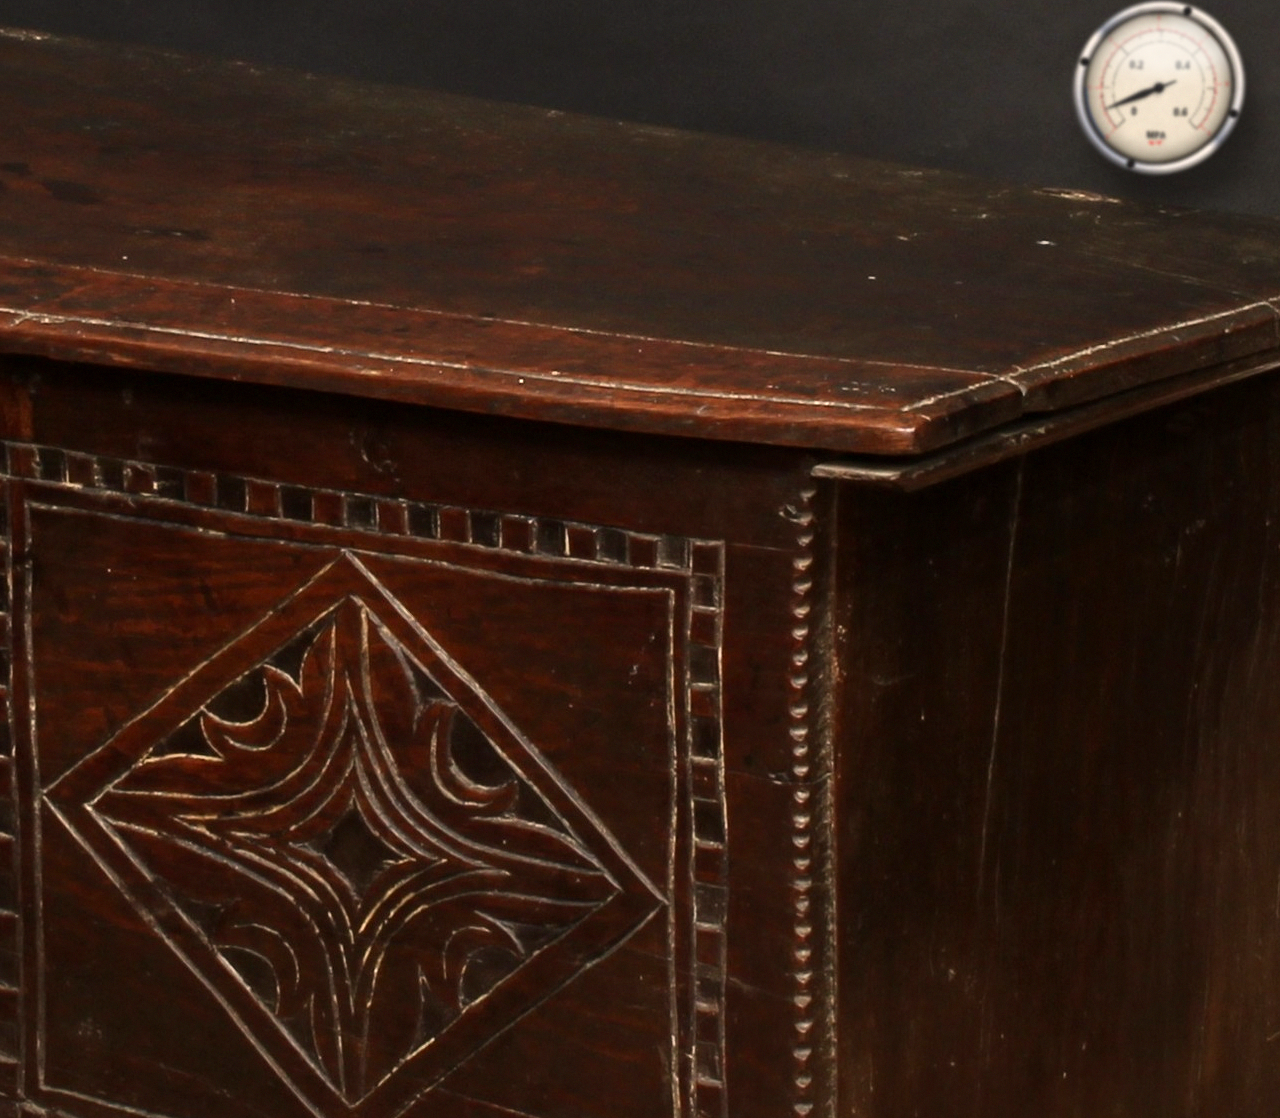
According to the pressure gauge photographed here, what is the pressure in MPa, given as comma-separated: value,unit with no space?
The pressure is 0.05,MPa
